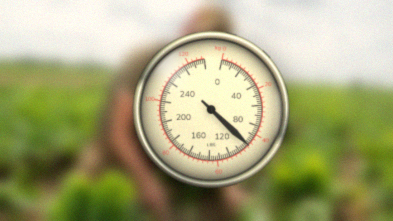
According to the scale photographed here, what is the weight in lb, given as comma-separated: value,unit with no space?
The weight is 100,lb
